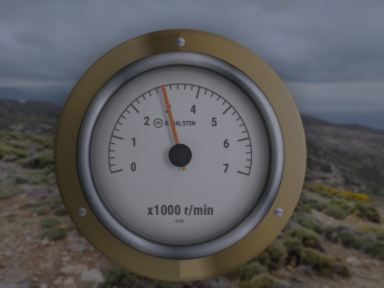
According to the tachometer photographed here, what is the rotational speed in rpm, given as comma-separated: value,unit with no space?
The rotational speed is 3000,rpm
